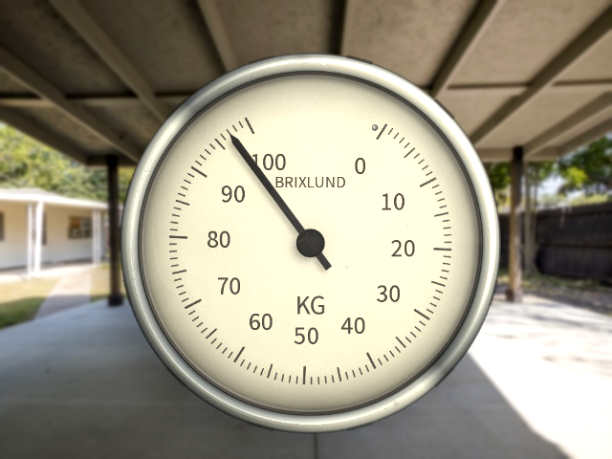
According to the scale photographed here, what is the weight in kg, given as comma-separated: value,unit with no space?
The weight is 97,kg
